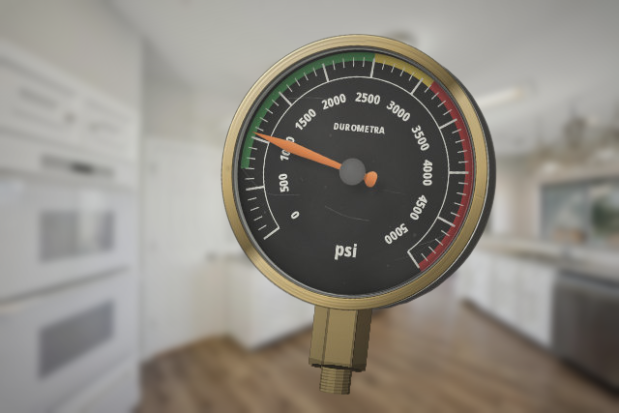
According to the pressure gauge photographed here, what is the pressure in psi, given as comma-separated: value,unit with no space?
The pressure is 1050,psi
